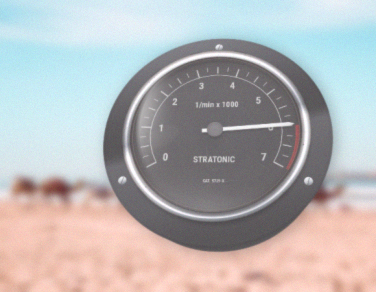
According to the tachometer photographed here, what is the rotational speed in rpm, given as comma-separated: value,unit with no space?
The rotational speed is 6000,rpm
